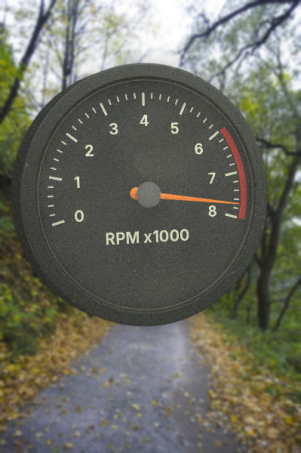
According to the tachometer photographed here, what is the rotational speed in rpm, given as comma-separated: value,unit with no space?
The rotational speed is 7700,rpm
